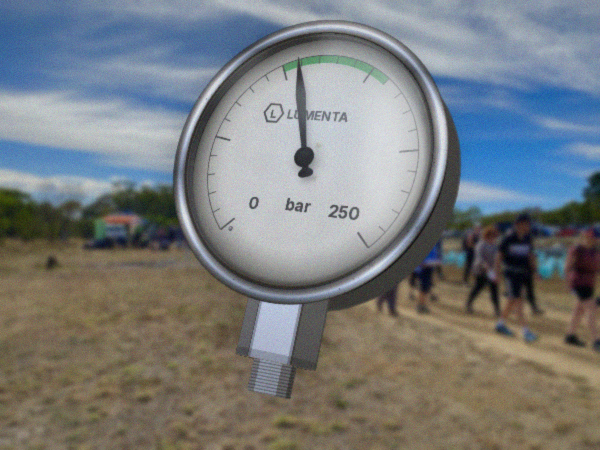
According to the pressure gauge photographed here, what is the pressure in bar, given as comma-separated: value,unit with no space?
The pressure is 110,bar
